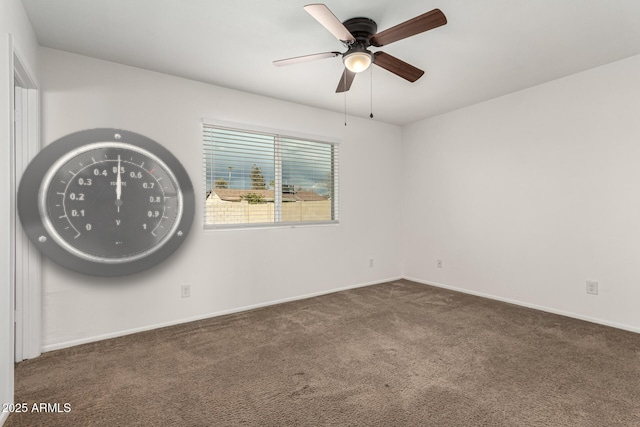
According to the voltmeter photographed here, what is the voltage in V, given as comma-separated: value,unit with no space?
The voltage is 0.5,V
